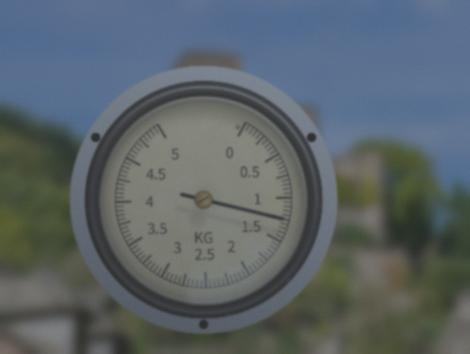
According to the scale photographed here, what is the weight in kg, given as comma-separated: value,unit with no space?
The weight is 1.25,kg
